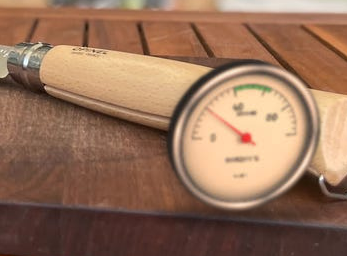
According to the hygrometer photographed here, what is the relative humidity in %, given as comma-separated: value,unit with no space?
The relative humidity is 20,%
